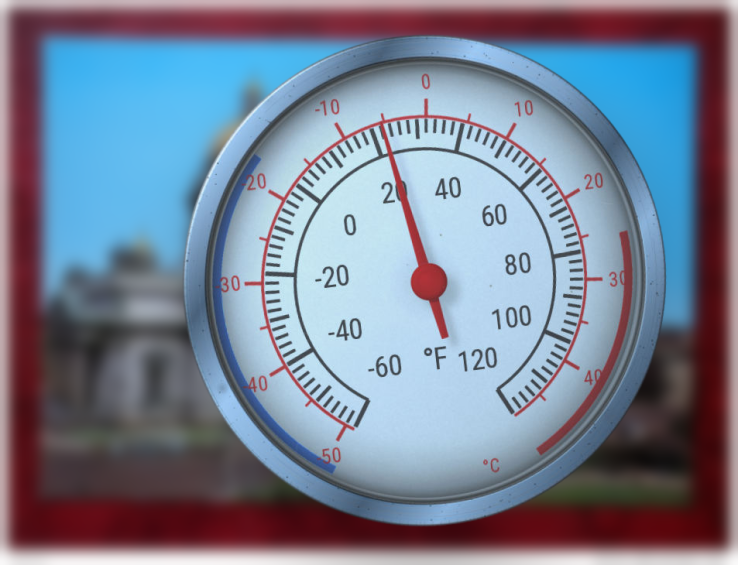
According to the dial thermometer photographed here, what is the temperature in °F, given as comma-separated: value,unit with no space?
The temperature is 22,°F
